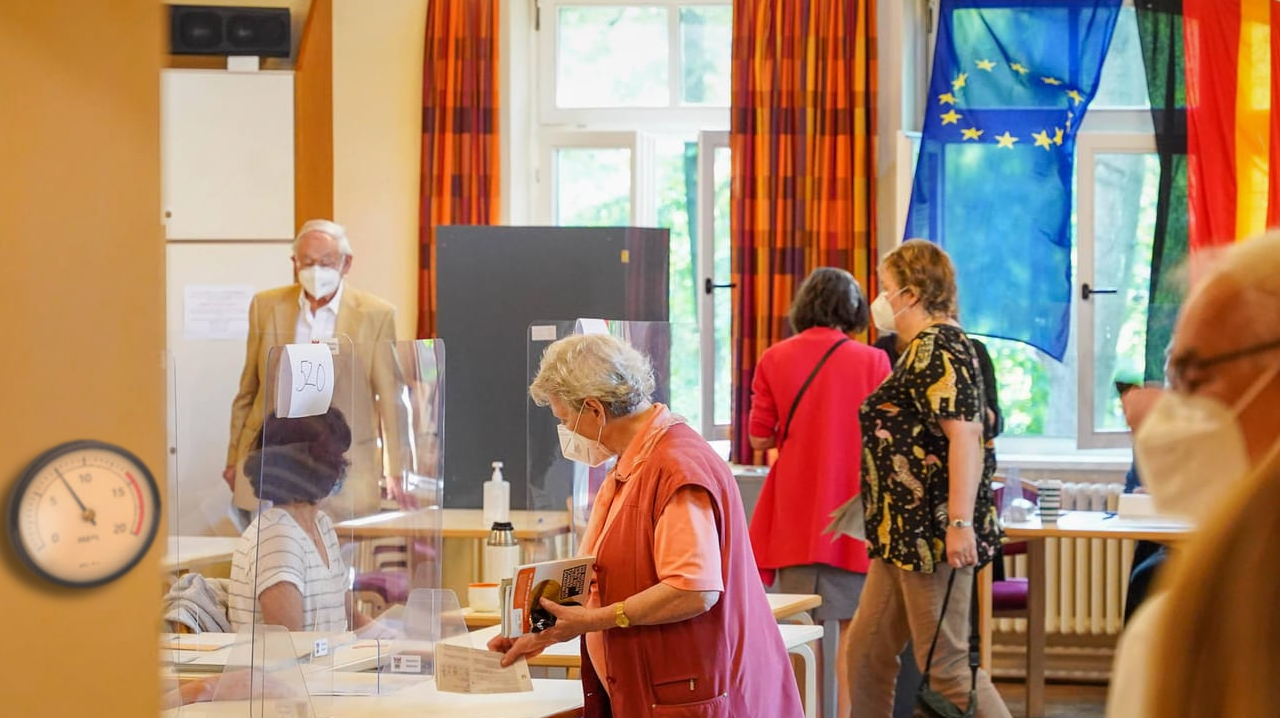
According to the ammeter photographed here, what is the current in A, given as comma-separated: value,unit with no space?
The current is 7.5,A
